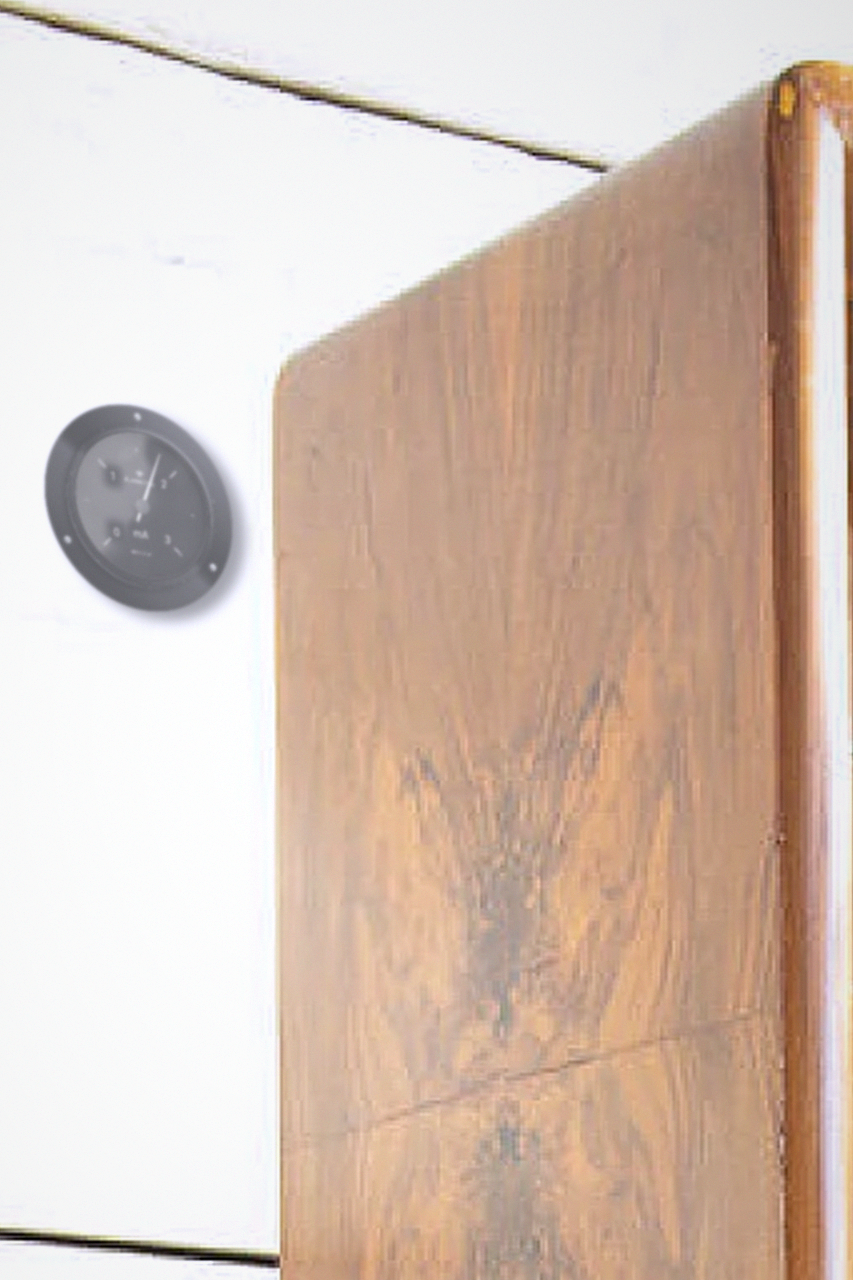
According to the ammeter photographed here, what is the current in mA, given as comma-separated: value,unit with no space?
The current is 1.75,mA
